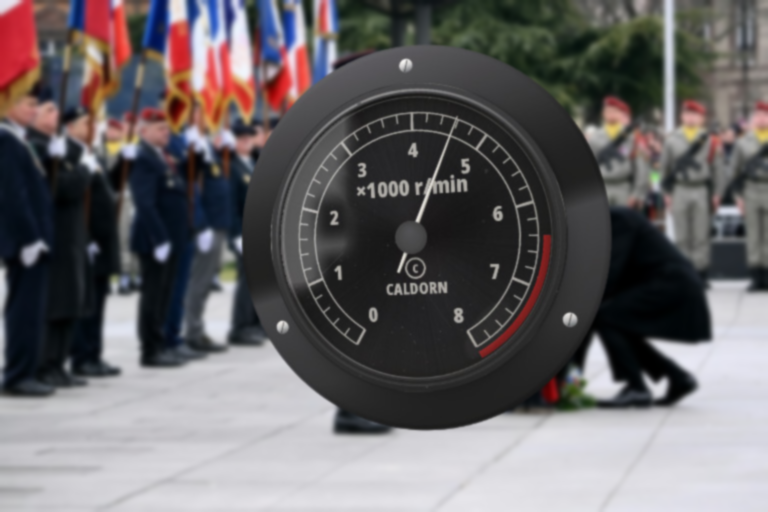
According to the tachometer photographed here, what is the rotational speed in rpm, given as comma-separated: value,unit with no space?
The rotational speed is 4600,rpm
